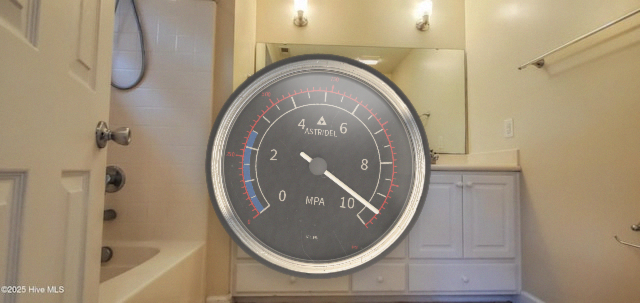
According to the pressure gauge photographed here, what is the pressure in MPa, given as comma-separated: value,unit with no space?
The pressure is 9.5,MPa
